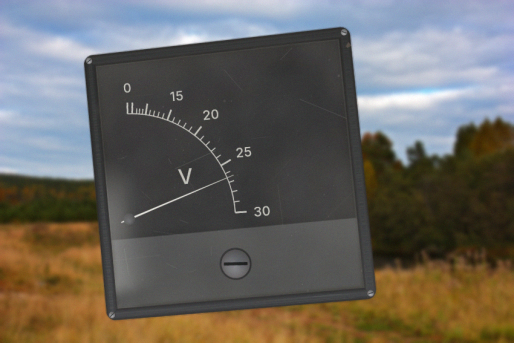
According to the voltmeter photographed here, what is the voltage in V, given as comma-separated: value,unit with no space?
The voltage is 26.5,V
